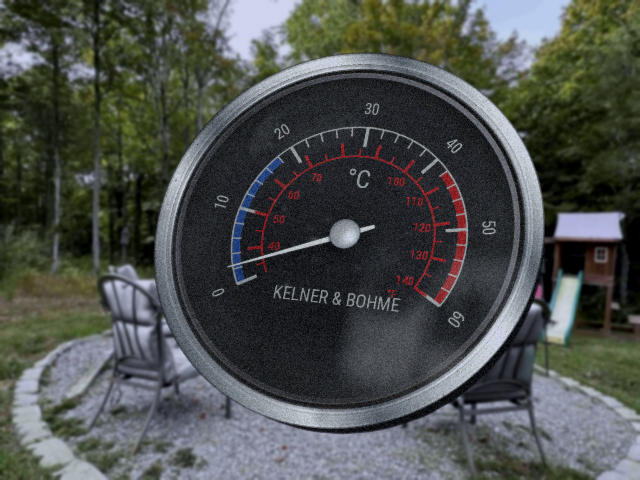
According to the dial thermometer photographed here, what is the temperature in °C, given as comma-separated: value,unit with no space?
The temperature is 2,°C
